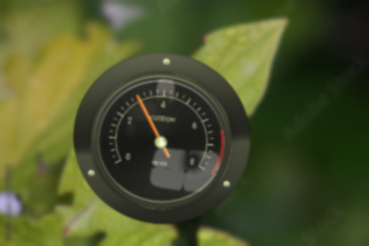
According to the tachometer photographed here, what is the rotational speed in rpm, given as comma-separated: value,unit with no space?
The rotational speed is 3000,rpm
